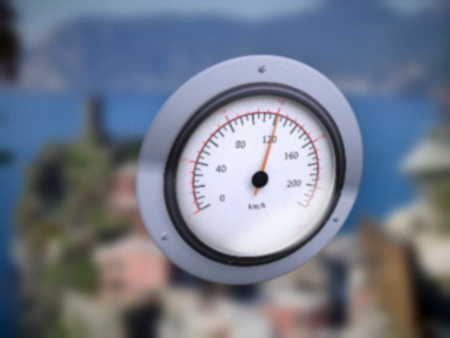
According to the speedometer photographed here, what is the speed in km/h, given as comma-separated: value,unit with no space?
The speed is 120,km/h
